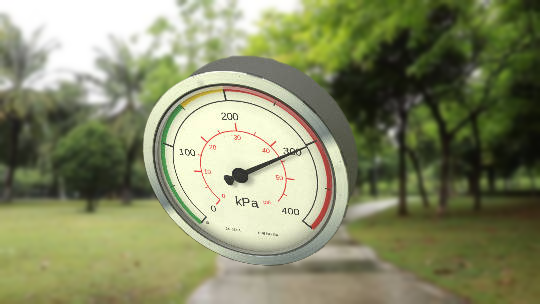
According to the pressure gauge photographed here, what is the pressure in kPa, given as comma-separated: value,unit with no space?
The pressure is 300,kPa
